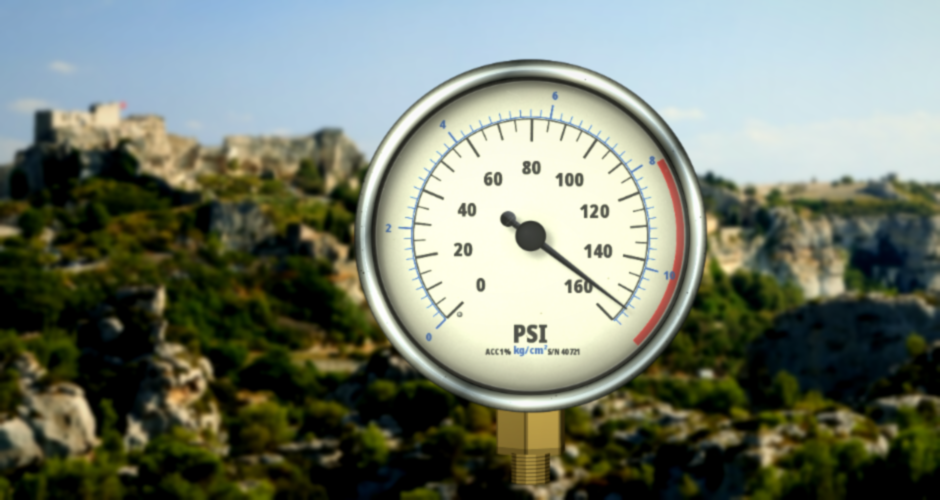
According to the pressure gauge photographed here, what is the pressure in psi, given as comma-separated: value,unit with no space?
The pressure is 155,psi
